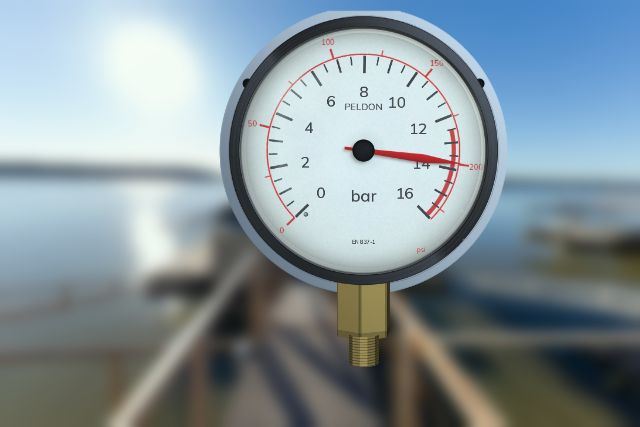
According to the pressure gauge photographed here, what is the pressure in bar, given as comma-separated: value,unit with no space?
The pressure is 13.75,bar
